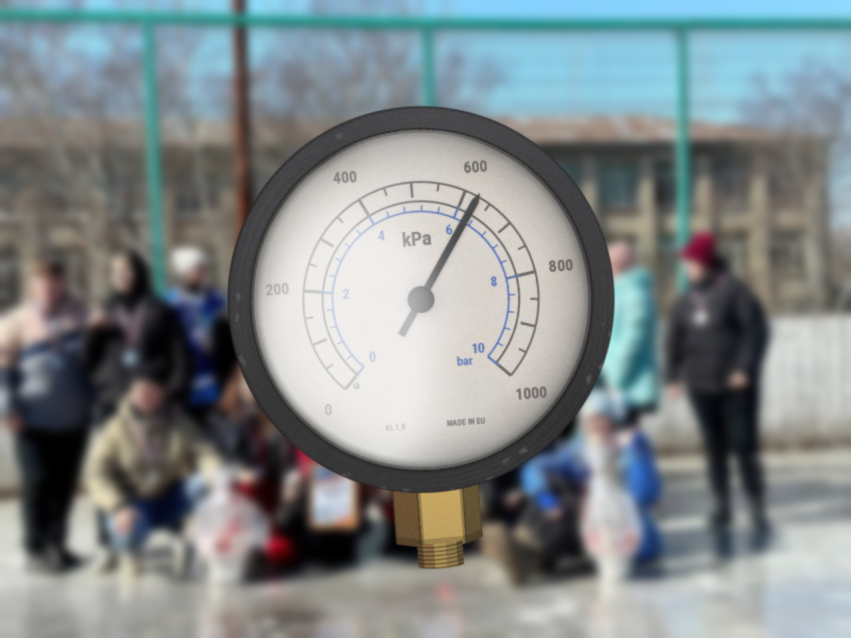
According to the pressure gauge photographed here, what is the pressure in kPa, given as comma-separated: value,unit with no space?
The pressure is 625,kPa
